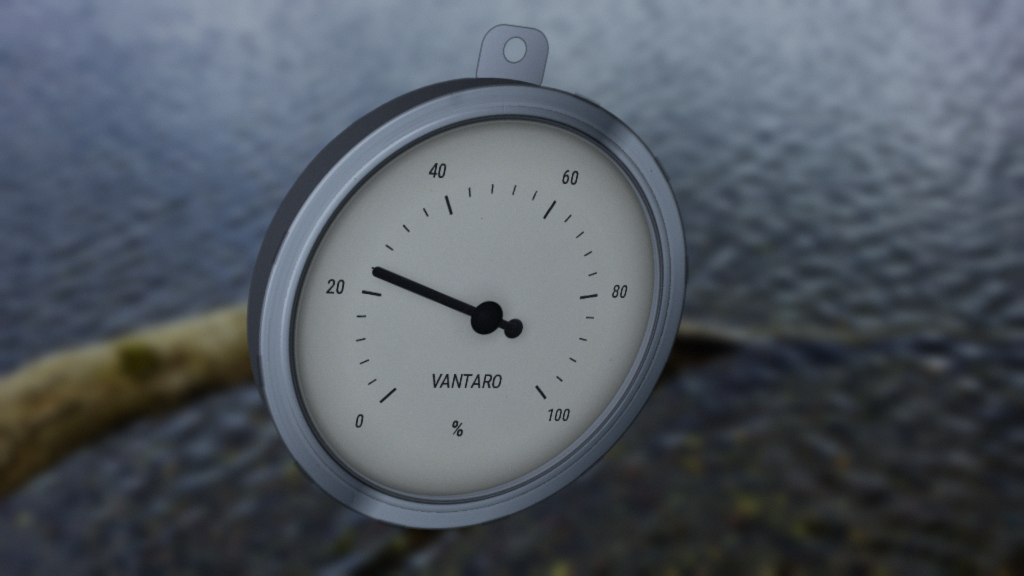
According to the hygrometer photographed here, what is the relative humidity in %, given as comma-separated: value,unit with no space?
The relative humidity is 24,%
